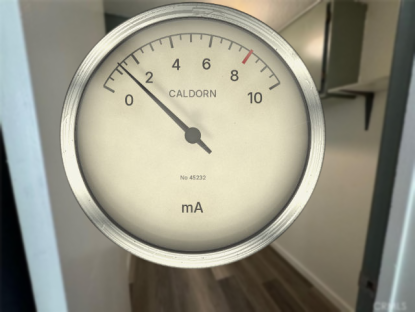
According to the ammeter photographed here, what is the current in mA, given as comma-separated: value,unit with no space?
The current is 1.25,mA
